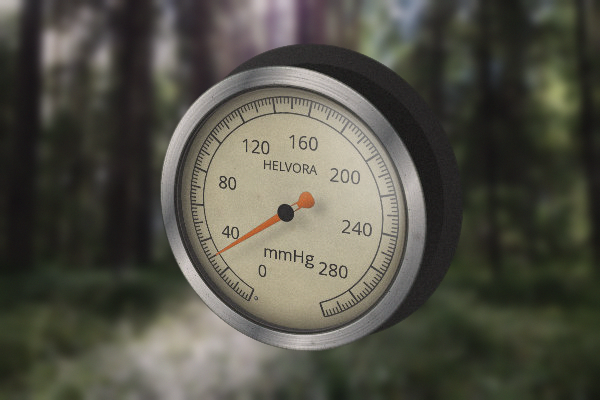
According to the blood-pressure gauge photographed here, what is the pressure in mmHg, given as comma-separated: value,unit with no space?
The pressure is 30,mmHg
